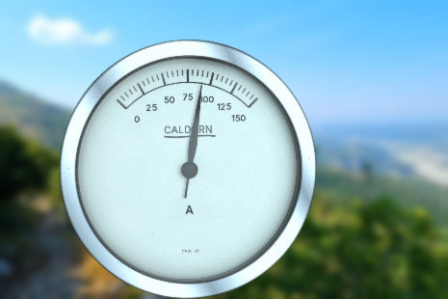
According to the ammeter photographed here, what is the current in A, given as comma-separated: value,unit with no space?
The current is 90,A
